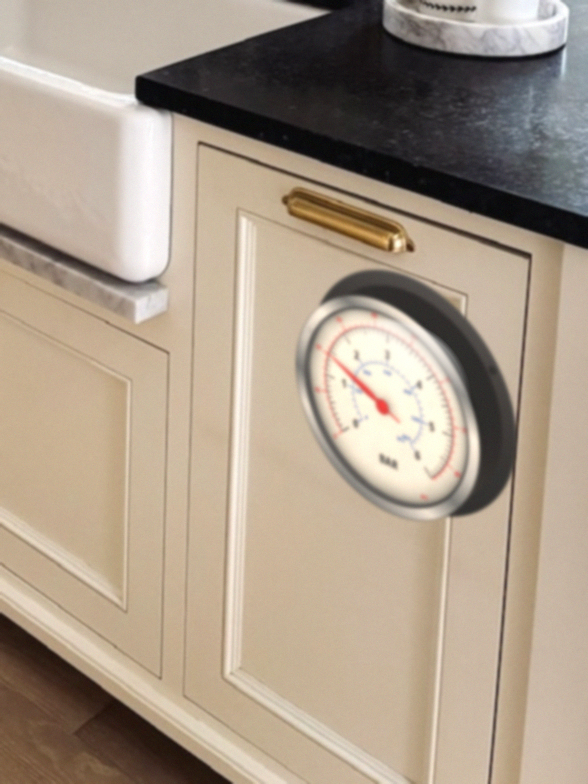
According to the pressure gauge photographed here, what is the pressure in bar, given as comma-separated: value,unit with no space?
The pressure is 1.5,bar
